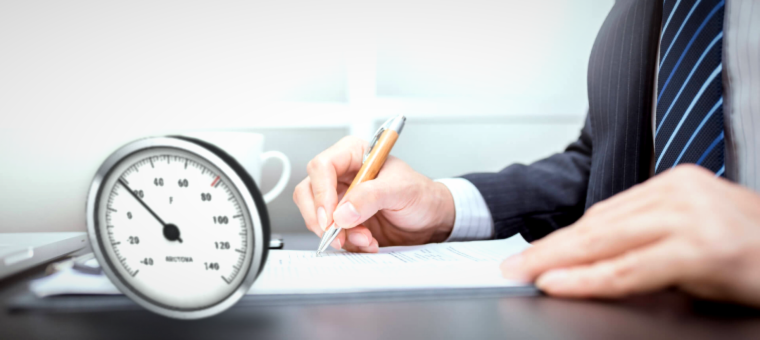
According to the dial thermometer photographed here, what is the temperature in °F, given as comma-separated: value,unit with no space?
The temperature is 20,°F
